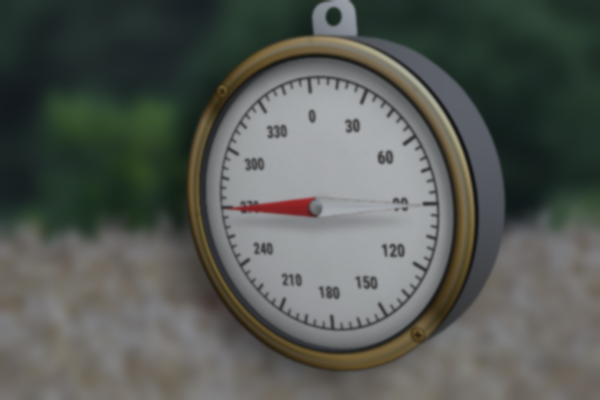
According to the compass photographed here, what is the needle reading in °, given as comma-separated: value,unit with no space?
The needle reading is 270,°
